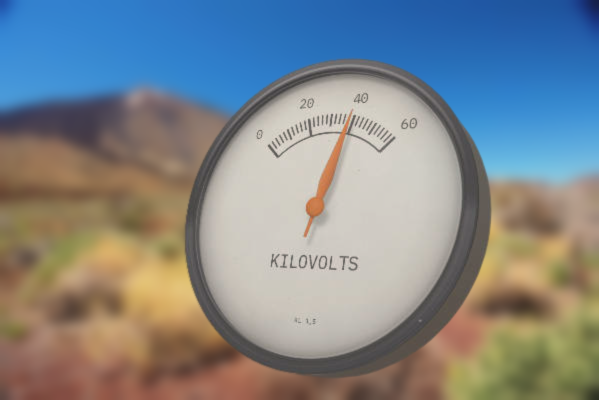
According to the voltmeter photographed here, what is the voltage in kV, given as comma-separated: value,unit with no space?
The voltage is 40,kV
